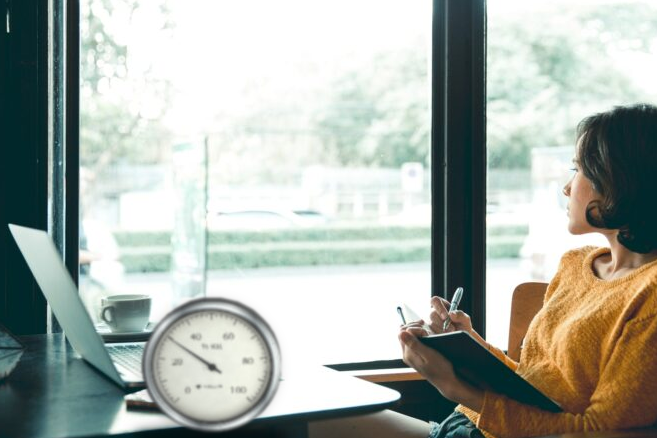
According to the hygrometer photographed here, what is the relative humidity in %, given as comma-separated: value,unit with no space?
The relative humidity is 30,%
